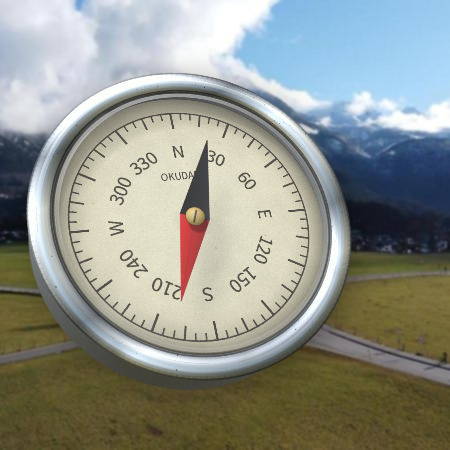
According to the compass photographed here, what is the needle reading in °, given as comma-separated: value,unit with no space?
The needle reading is 200,°
